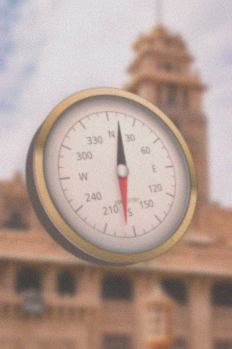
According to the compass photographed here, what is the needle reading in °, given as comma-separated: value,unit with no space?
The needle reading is 190,°
